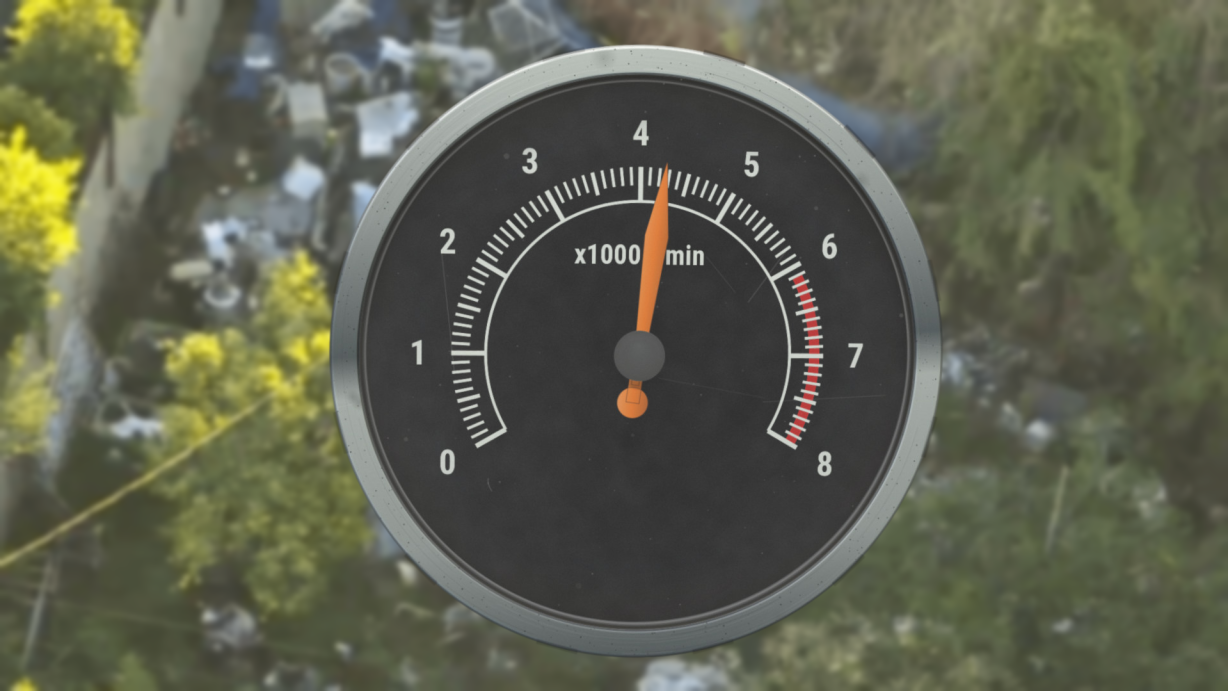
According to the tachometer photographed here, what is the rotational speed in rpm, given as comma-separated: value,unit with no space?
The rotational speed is 4250,rpm
